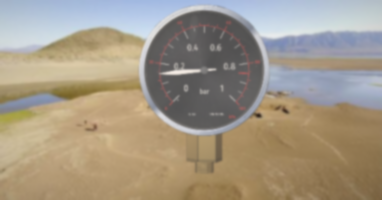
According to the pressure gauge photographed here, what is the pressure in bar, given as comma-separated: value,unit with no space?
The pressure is 0.15,bar
